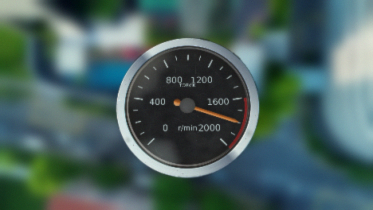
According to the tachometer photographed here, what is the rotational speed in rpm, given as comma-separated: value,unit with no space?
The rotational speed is 1800,rpm
